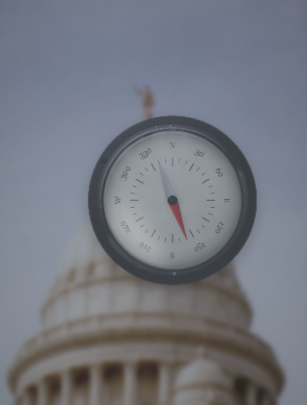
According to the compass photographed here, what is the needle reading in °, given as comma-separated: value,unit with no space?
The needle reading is 160,°
